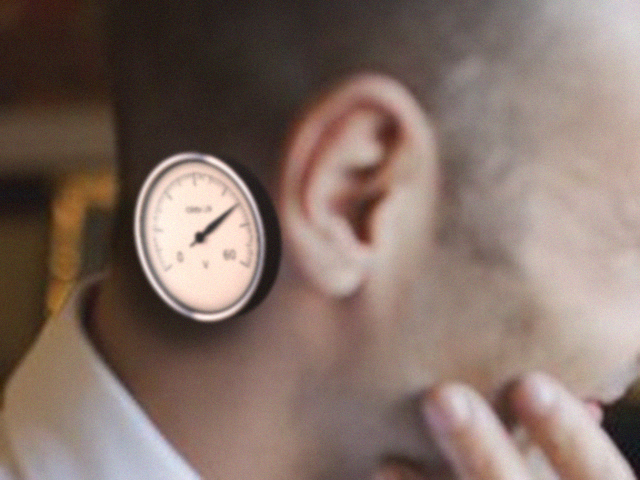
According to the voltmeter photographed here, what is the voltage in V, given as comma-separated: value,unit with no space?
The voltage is 45,V
